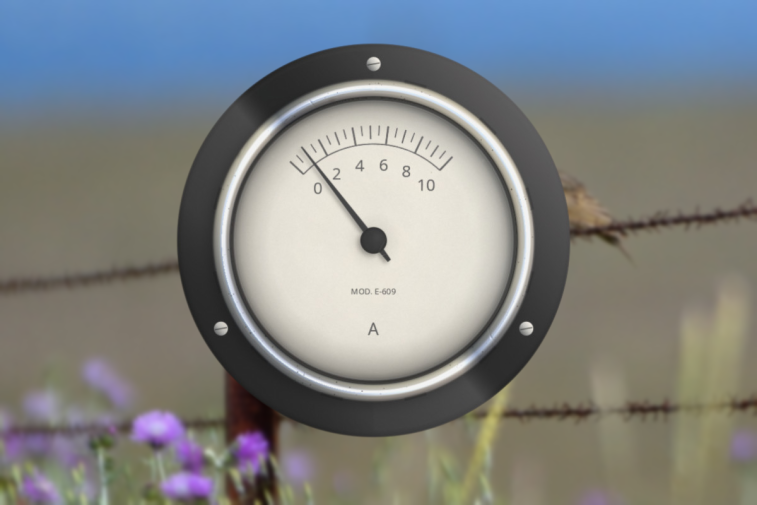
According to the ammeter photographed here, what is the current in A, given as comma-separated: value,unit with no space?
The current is 1,A
